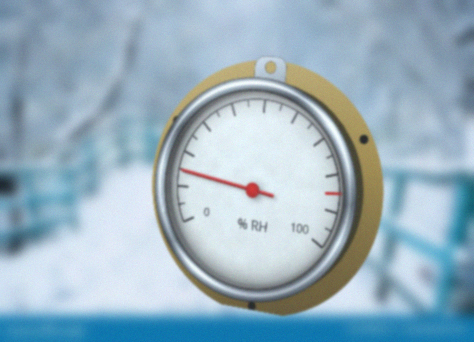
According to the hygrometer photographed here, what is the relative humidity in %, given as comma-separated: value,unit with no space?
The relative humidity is 15,%
